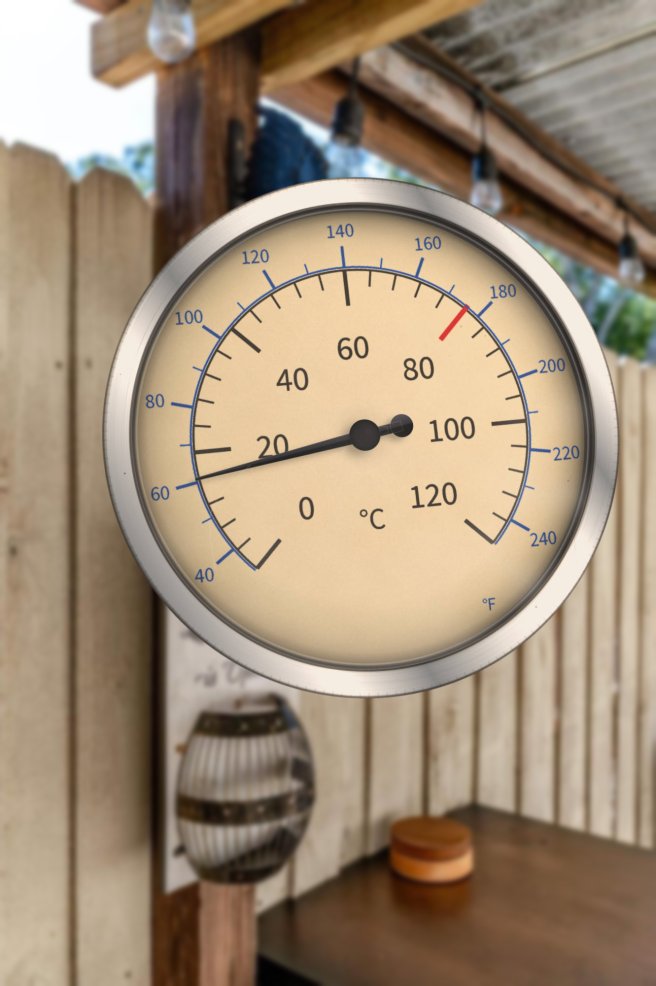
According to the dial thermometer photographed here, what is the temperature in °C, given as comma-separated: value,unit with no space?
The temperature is 16,°C
